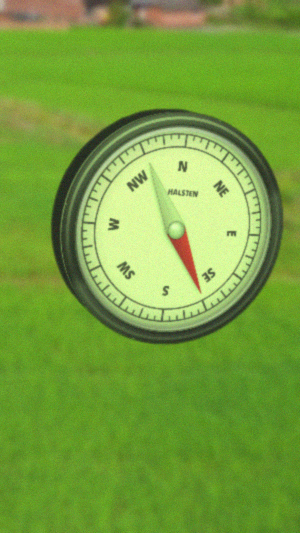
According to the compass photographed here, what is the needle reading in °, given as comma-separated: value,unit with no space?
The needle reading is 150,°
